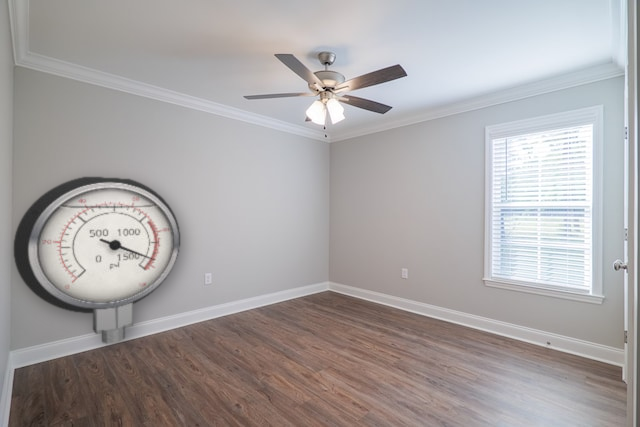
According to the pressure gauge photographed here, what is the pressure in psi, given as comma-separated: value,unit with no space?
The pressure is 1400,psi
